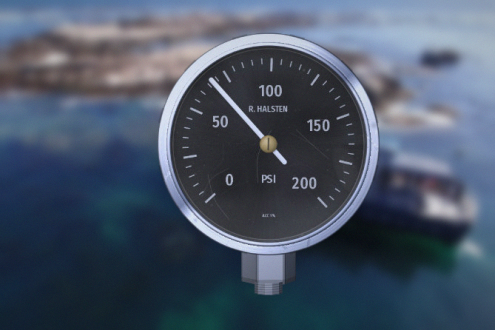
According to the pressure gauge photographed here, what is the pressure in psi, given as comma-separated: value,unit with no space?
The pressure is 67.5,psi
